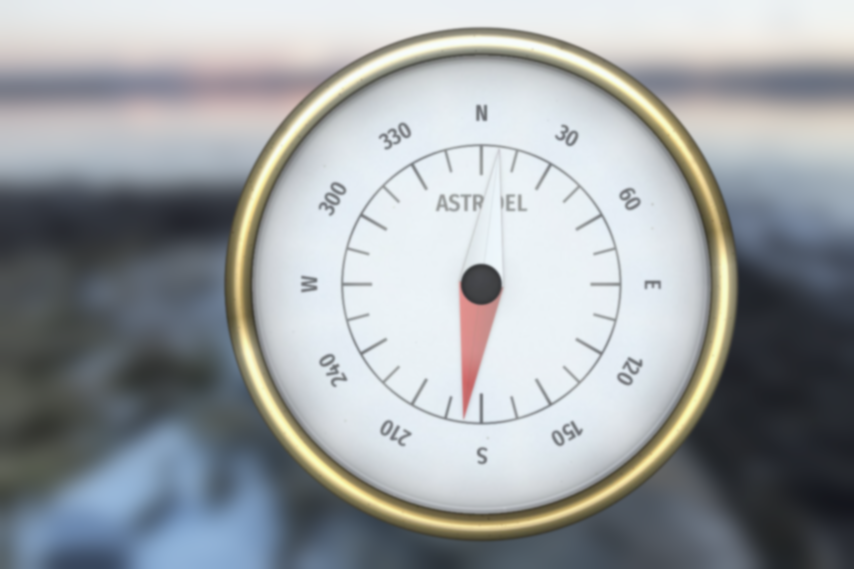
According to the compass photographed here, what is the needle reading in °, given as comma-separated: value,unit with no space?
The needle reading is 187.5,°
